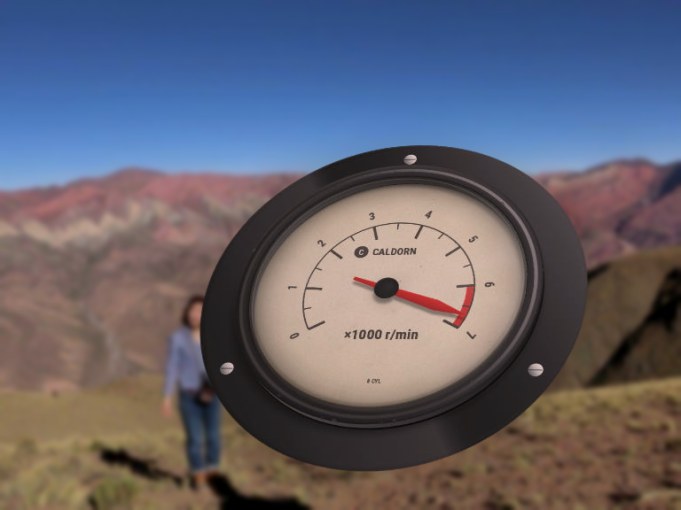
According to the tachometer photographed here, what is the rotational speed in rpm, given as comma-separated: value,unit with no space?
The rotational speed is 6750,rpm
